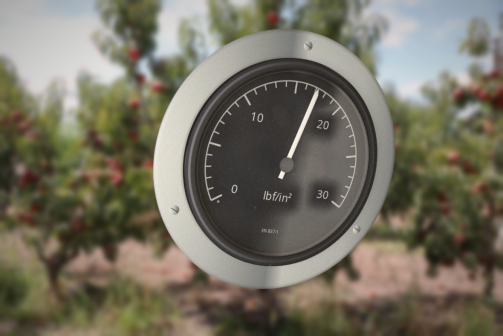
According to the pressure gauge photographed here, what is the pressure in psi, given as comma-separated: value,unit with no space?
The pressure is 17,psi
